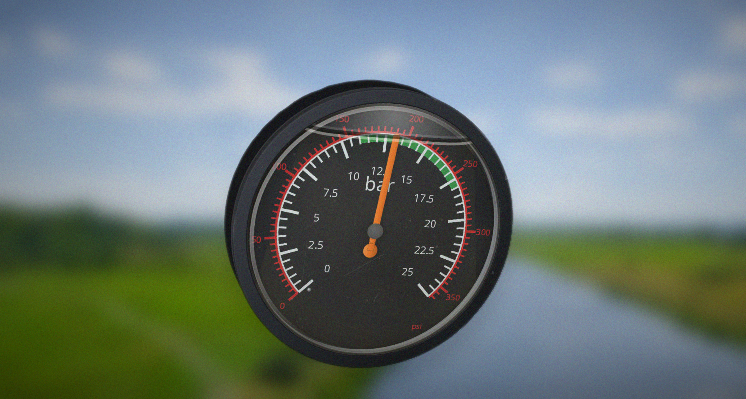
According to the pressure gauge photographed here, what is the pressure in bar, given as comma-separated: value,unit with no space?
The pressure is 13,bar
